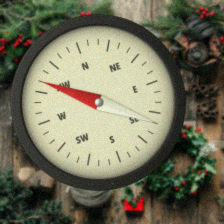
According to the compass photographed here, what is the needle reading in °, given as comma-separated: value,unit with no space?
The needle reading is 310,°
